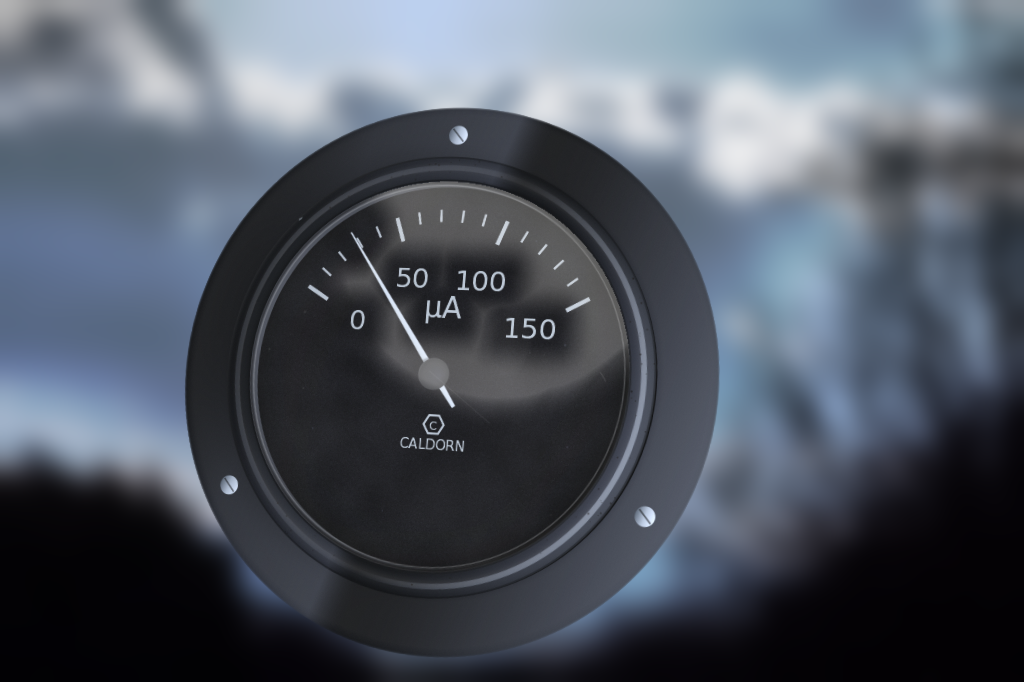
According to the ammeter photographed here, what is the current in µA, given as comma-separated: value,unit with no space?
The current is 30,µA
